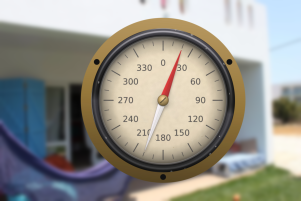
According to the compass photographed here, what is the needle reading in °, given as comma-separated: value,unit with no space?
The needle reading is 20,°
